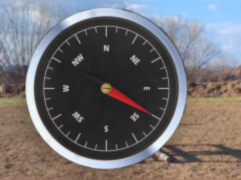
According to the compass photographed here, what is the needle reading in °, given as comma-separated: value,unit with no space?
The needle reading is 120,°
